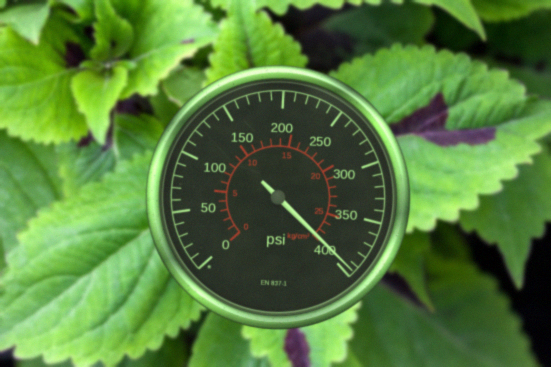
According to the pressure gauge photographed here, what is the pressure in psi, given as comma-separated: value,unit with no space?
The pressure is 395,psi
